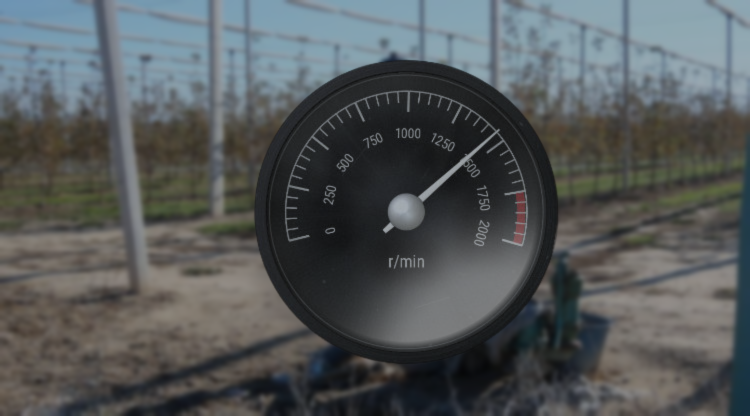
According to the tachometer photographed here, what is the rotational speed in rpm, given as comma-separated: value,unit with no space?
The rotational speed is 1450,rpm
